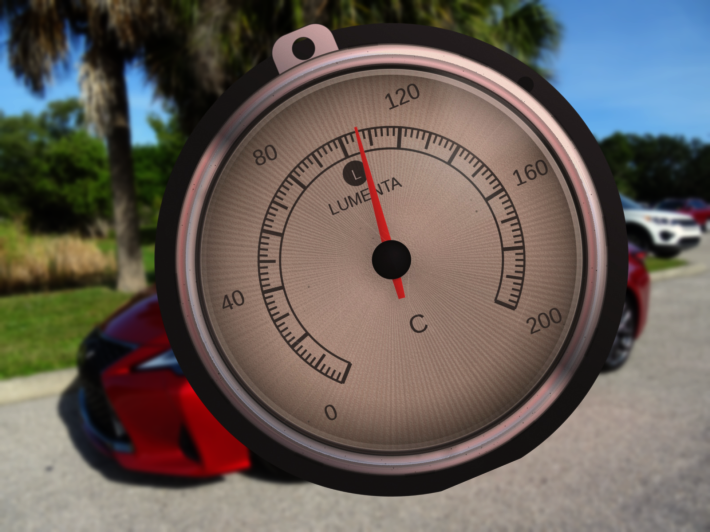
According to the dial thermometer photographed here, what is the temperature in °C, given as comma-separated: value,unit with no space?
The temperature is 106,°C
